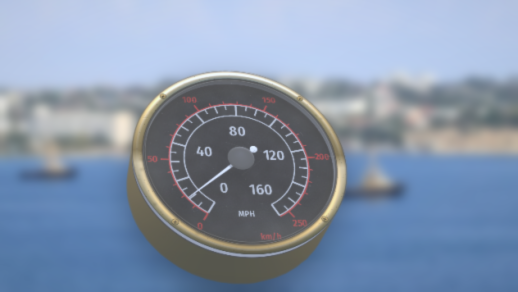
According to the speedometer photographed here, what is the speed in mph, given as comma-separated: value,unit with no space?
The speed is 10,mph
